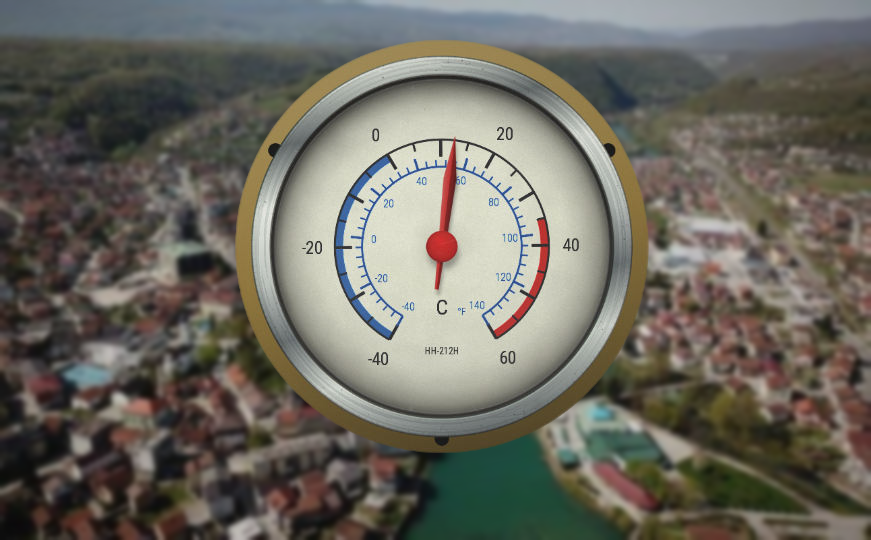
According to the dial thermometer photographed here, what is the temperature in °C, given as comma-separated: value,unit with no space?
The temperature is 12.5,°C
